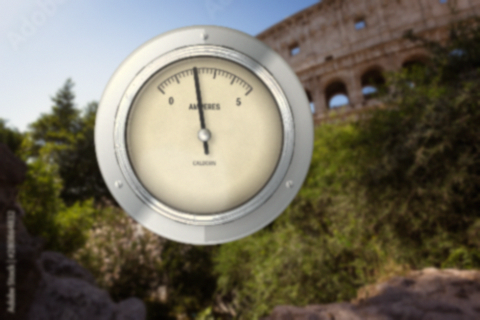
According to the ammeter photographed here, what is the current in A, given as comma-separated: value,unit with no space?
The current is 2,A
